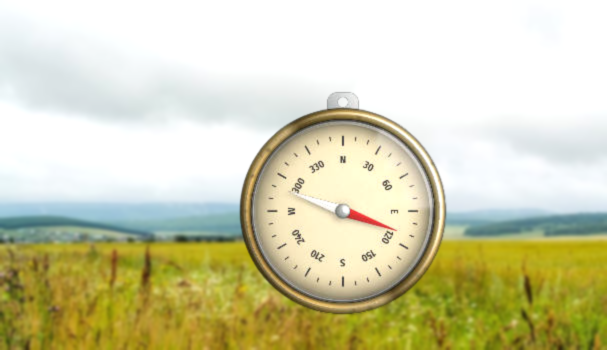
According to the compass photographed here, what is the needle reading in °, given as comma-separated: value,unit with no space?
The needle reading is 110,°
